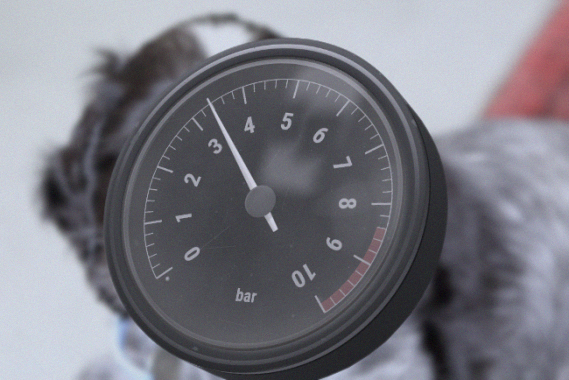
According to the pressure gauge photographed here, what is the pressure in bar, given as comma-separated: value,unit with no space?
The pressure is 3.4,bar
